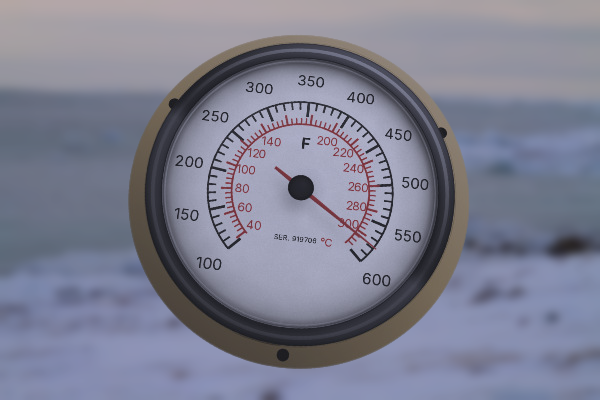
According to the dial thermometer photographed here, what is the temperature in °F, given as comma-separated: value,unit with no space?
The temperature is 580,°F
